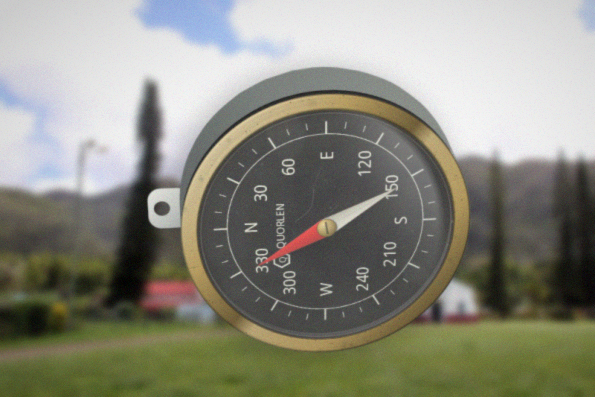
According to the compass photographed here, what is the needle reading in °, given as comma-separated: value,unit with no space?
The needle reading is 330,°
